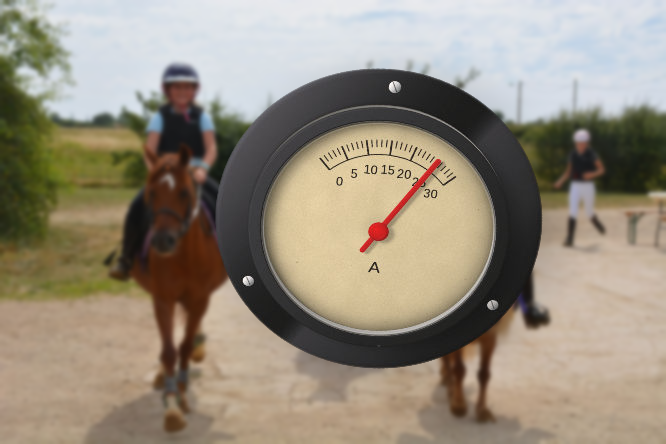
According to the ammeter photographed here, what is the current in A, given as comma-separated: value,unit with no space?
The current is 25,A
